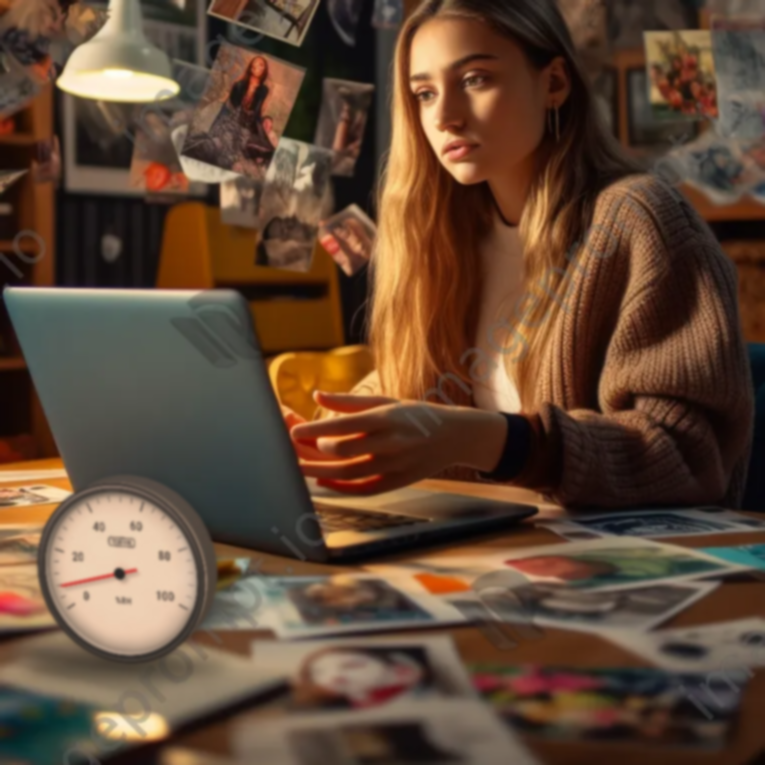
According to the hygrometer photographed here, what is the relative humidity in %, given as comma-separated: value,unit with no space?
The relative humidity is 8,%
